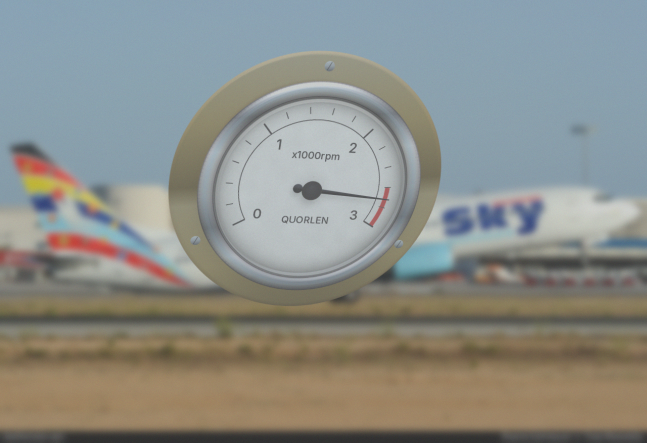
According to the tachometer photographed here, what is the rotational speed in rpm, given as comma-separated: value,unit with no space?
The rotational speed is 2700,rpm
